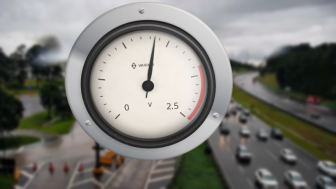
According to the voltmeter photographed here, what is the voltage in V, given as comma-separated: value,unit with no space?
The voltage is 1.35,V
